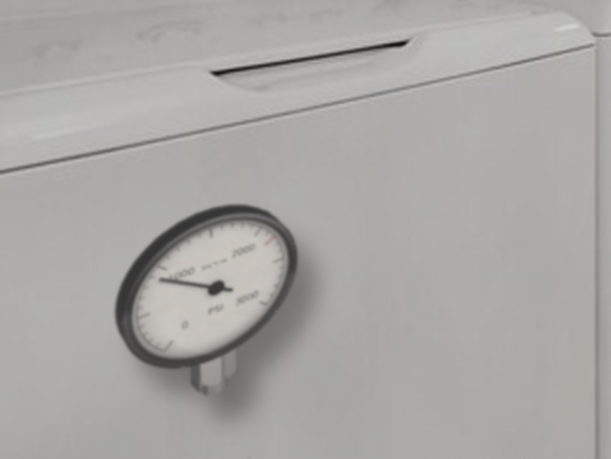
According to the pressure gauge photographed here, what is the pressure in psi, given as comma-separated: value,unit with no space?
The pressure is 900,psi
